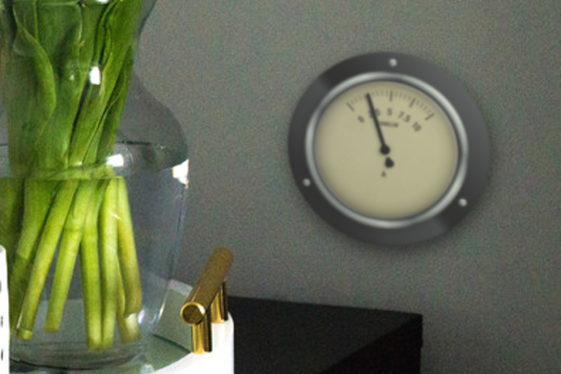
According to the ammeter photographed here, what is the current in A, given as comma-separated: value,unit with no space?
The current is 2.5,A
